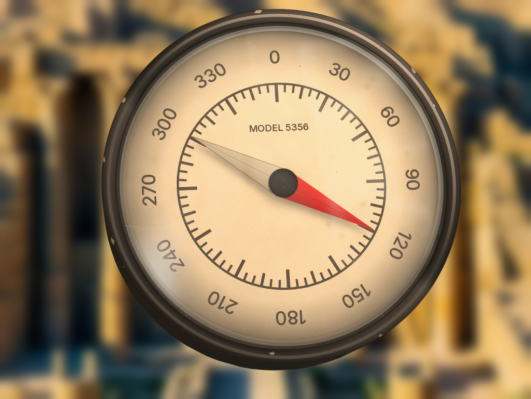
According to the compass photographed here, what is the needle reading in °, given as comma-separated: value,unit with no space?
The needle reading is 120,°
